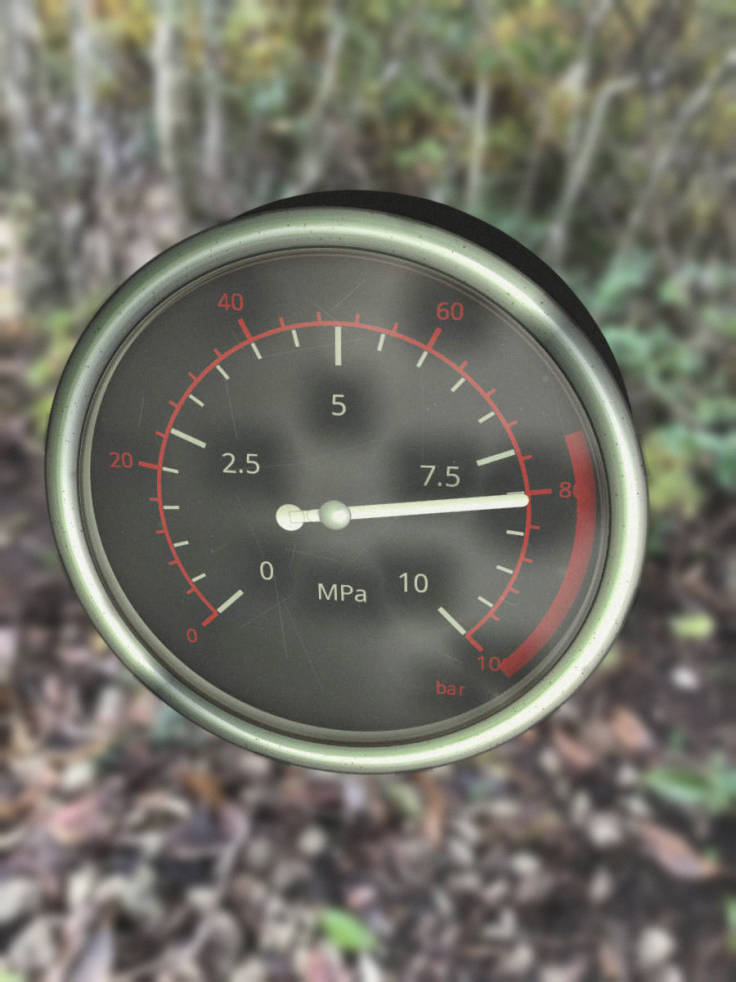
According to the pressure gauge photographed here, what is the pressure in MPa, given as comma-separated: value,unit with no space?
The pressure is 8,MPa
